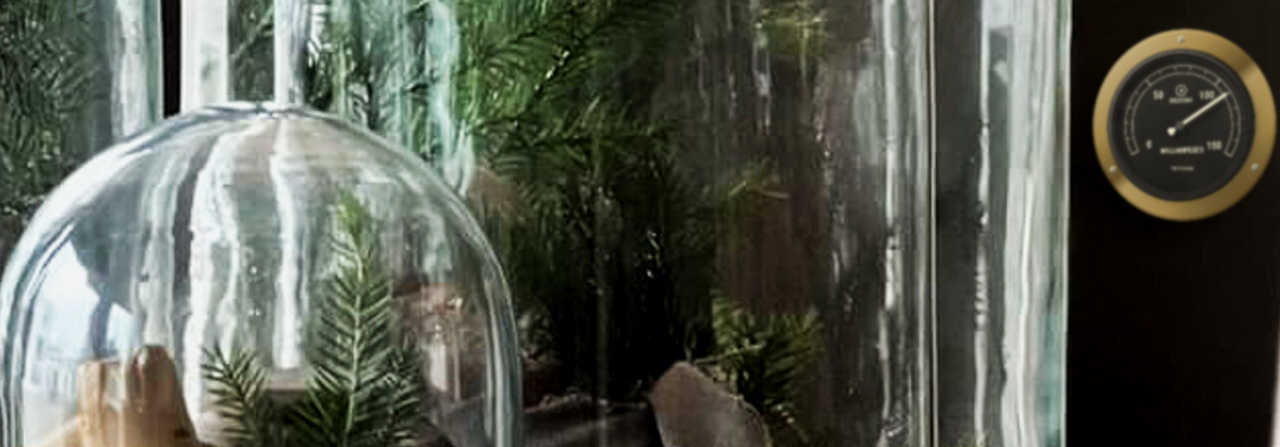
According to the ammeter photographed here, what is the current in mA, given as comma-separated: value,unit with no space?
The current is 110,mA
